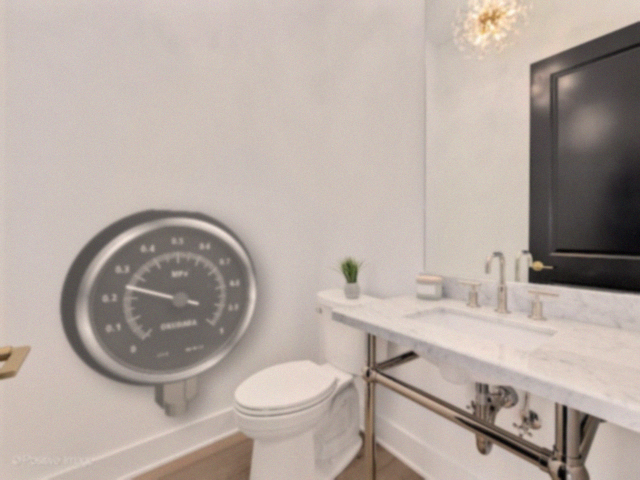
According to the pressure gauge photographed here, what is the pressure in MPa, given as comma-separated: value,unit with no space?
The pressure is 0.25,MPa
